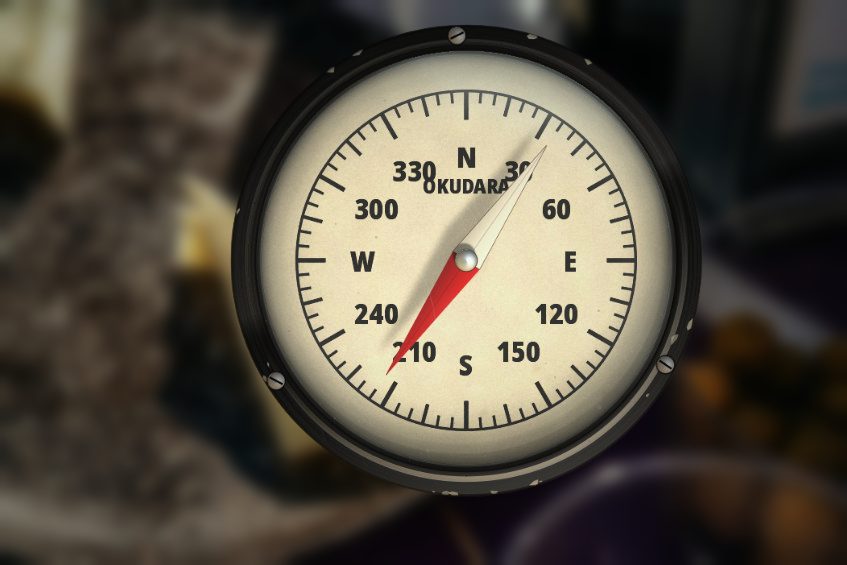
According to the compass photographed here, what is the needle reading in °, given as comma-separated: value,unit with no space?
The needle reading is 215,°
